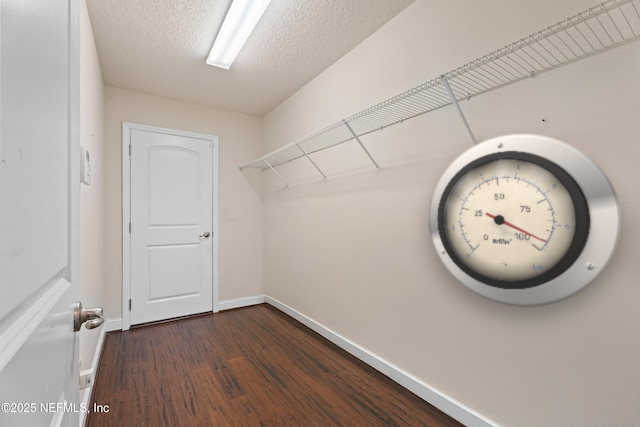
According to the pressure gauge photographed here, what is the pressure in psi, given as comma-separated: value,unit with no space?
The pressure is 95,psi
